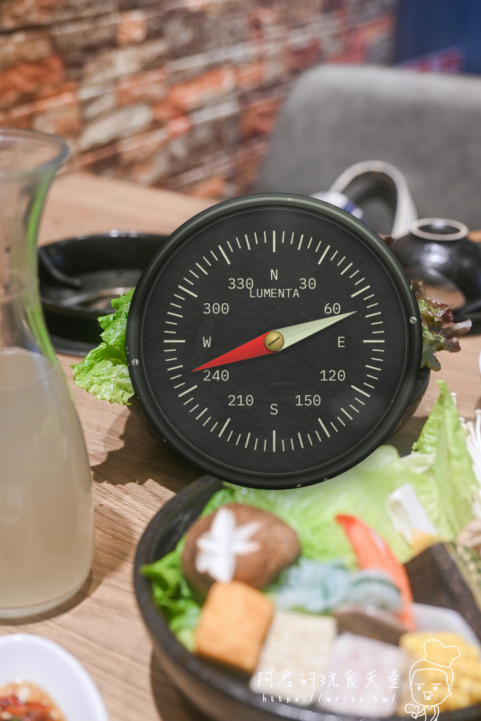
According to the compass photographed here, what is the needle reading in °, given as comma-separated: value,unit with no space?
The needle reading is 250,°
